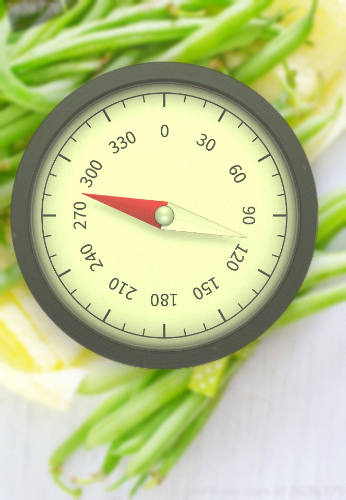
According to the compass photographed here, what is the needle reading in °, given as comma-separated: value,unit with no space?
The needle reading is 285,°
